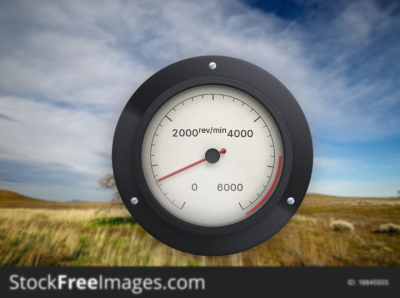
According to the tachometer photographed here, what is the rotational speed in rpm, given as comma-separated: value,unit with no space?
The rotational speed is 700,rpm
